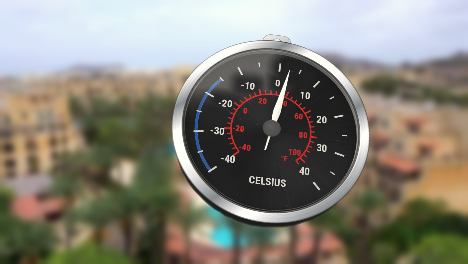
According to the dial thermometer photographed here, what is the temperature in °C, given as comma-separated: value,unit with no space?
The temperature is 2.5,°C
